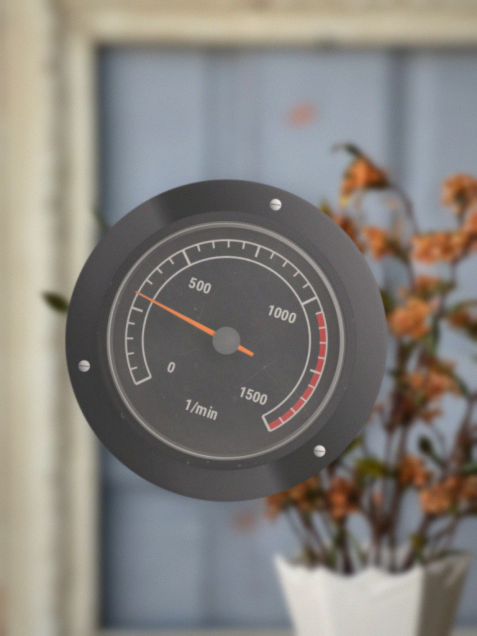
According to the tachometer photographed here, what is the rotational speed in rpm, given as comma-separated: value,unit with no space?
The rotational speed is 300,rpm
